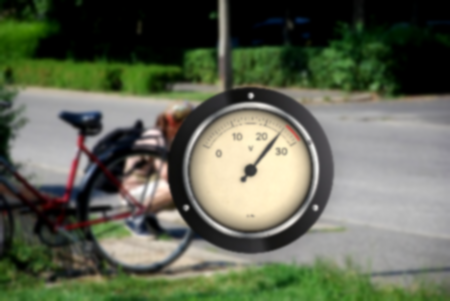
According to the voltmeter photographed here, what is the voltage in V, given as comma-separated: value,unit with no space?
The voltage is 25,V
